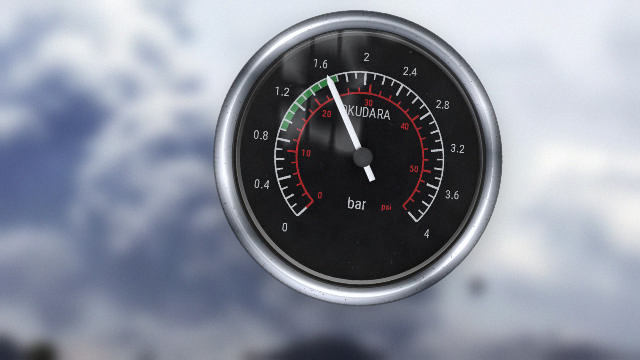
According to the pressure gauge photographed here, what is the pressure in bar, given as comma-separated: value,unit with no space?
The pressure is 1.6,bar
